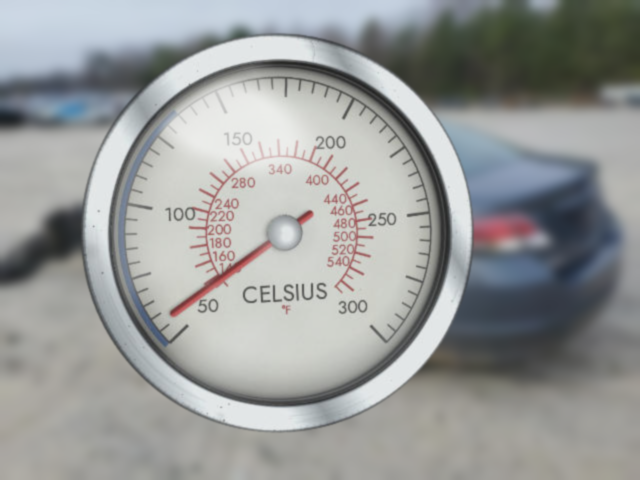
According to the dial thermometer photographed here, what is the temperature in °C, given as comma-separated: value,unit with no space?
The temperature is 57.5,°C
